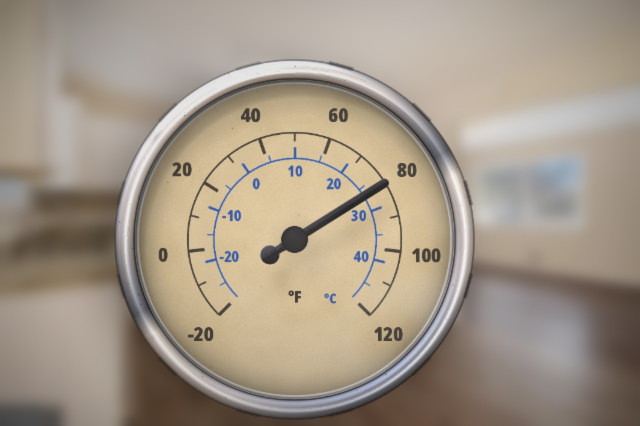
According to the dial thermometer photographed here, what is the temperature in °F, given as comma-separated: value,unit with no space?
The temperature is 80,°F
